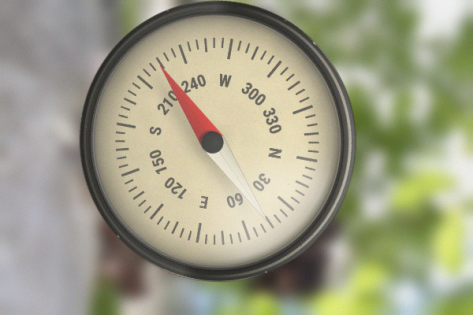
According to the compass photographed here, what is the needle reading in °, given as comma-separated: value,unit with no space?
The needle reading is 225,°
